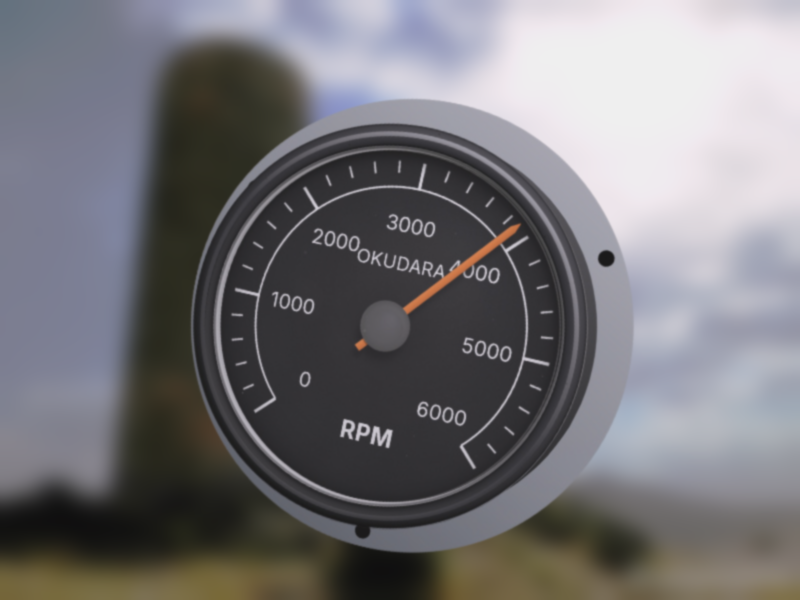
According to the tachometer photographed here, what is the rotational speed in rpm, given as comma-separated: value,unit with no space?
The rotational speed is 3900,rpm
